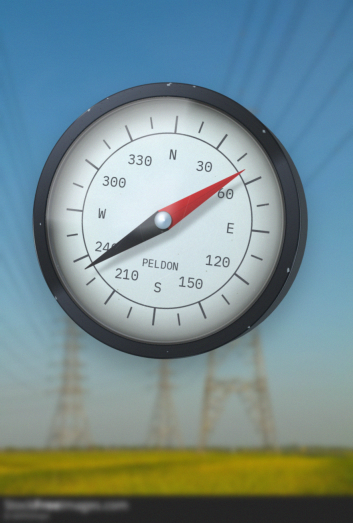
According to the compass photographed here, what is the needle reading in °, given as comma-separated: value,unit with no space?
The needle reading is 52.5,°
